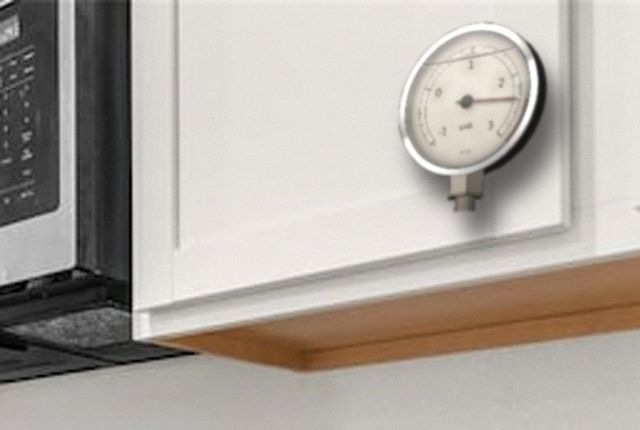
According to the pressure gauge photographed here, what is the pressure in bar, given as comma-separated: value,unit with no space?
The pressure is 2.4,bar
